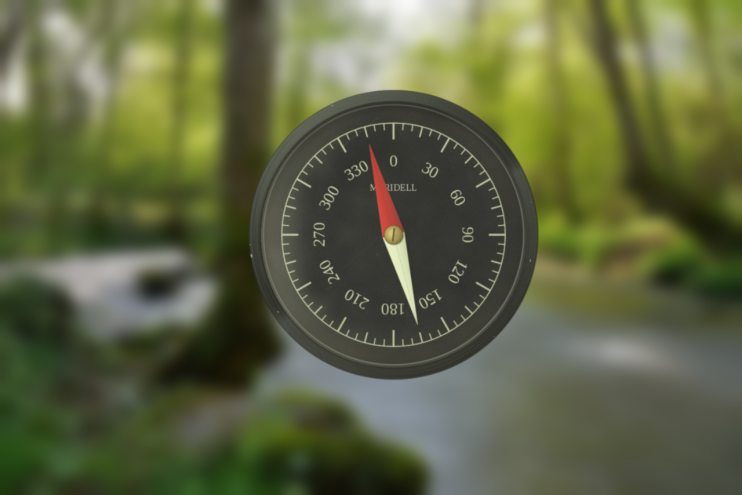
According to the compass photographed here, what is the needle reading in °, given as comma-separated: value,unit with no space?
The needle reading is 345,°
